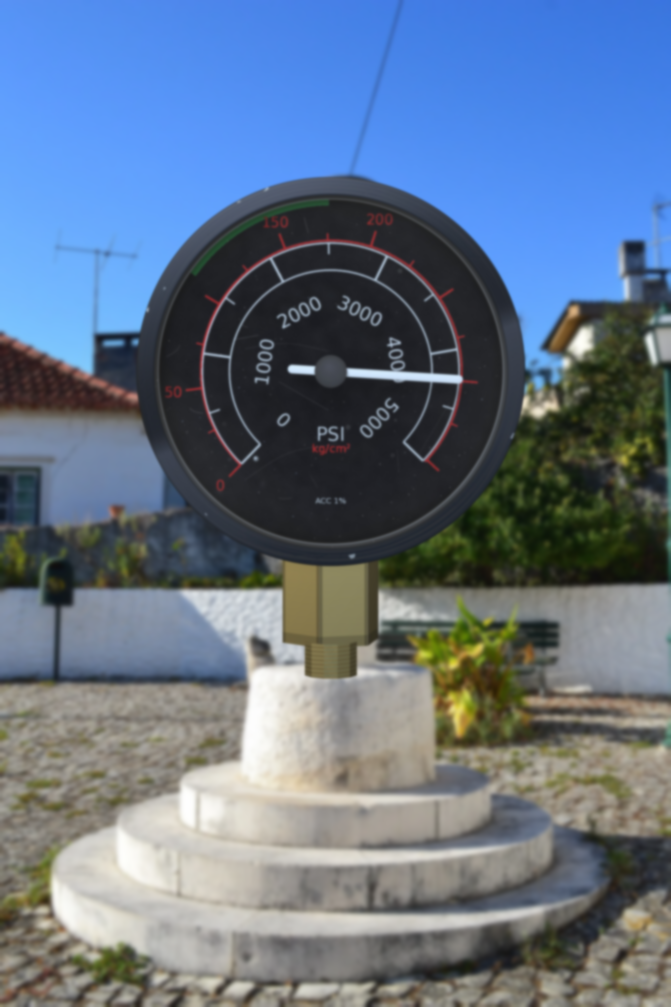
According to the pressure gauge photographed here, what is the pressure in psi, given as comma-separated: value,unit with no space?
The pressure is 4250,psi
